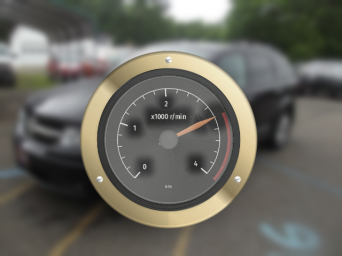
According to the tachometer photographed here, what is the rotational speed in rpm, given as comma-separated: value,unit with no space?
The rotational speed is 3000,rpm
